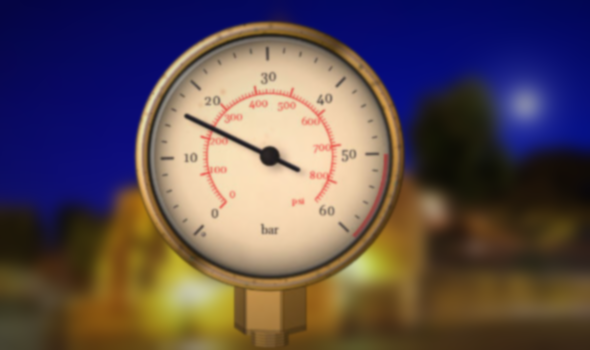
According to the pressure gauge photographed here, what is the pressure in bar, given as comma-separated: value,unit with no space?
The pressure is 16,bar
